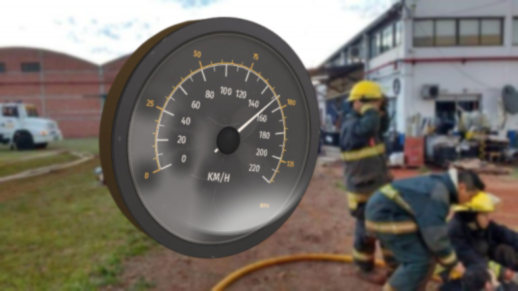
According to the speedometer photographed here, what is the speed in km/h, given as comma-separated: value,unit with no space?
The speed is 150,km/h
